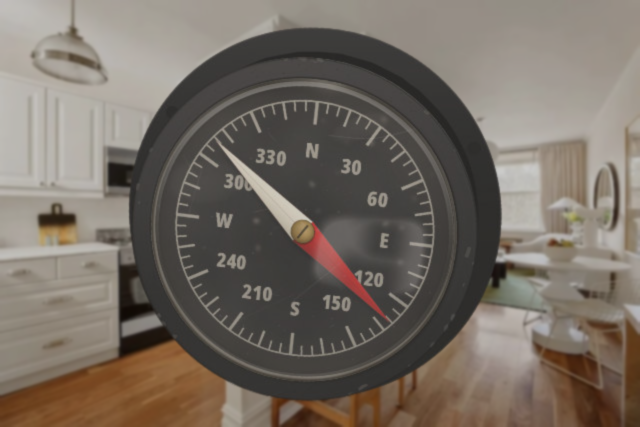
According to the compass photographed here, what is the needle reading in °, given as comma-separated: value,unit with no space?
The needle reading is 130,°
